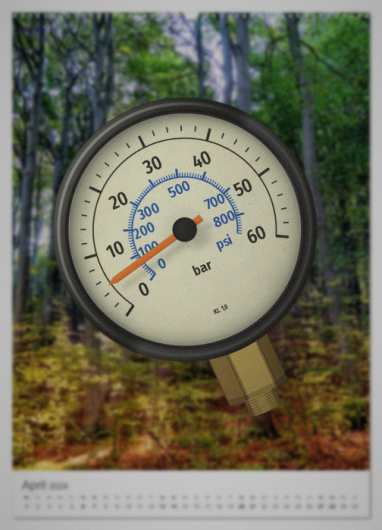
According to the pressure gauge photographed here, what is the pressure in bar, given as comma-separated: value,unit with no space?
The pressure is 5,bar
